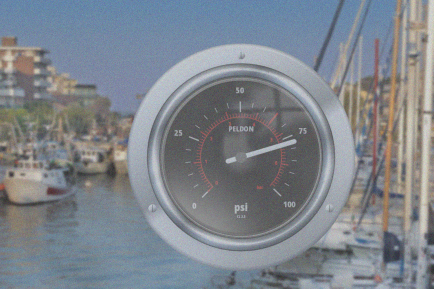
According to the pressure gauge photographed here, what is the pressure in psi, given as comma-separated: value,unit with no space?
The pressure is 77.5,psi
